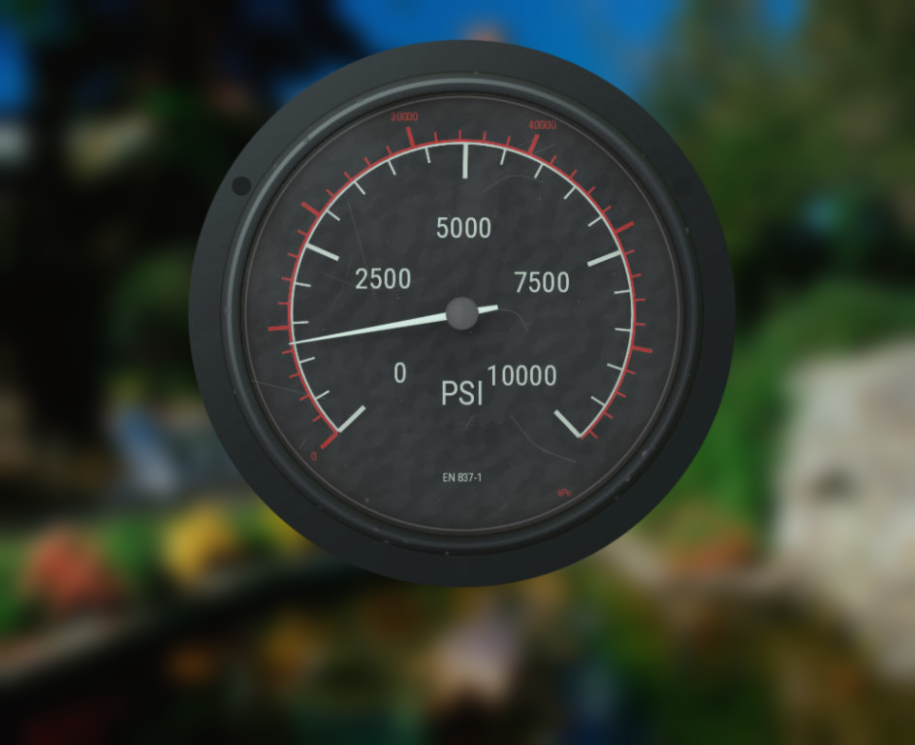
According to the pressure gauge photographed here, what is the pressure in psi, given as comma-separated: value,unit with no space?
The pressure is 1250,psi
